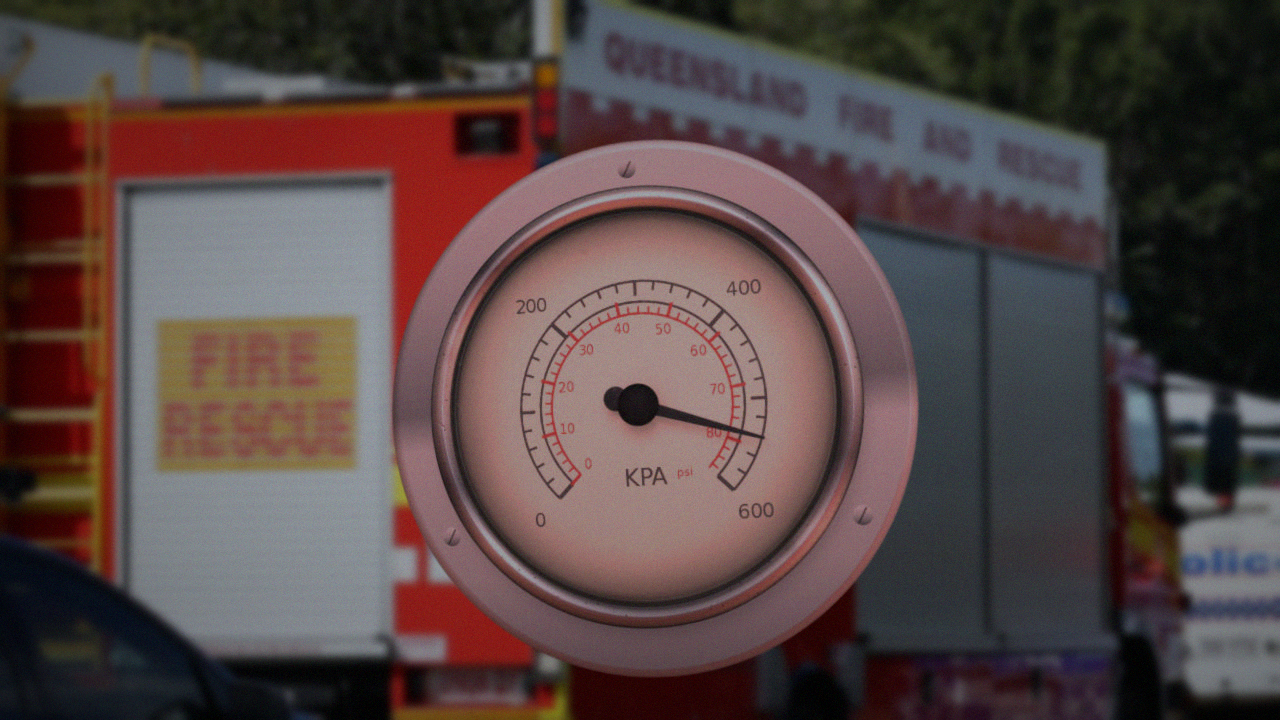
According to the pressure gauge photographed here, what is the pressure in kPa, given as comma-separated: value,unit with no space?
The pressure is 540,kPa
